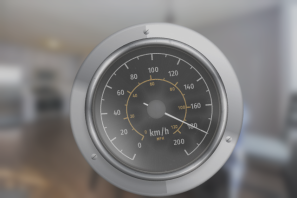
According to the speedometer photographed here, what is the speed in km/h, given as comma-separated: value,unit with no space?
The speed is 180,km/h
